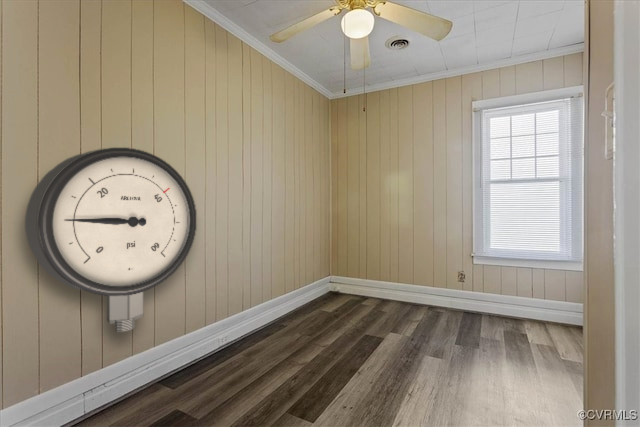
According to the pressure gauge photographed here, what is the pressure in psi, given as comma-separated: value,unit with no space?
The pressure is 10,psi
